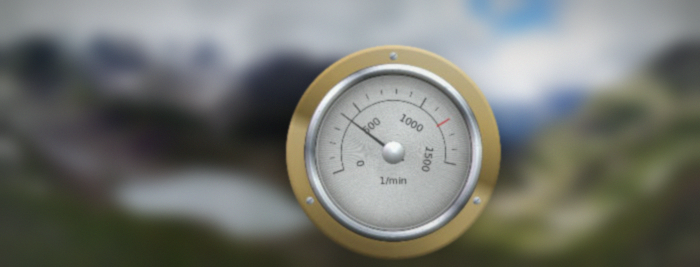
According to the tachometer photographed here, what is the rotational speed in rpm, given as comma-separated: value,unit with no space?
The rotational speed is 400,rpm
